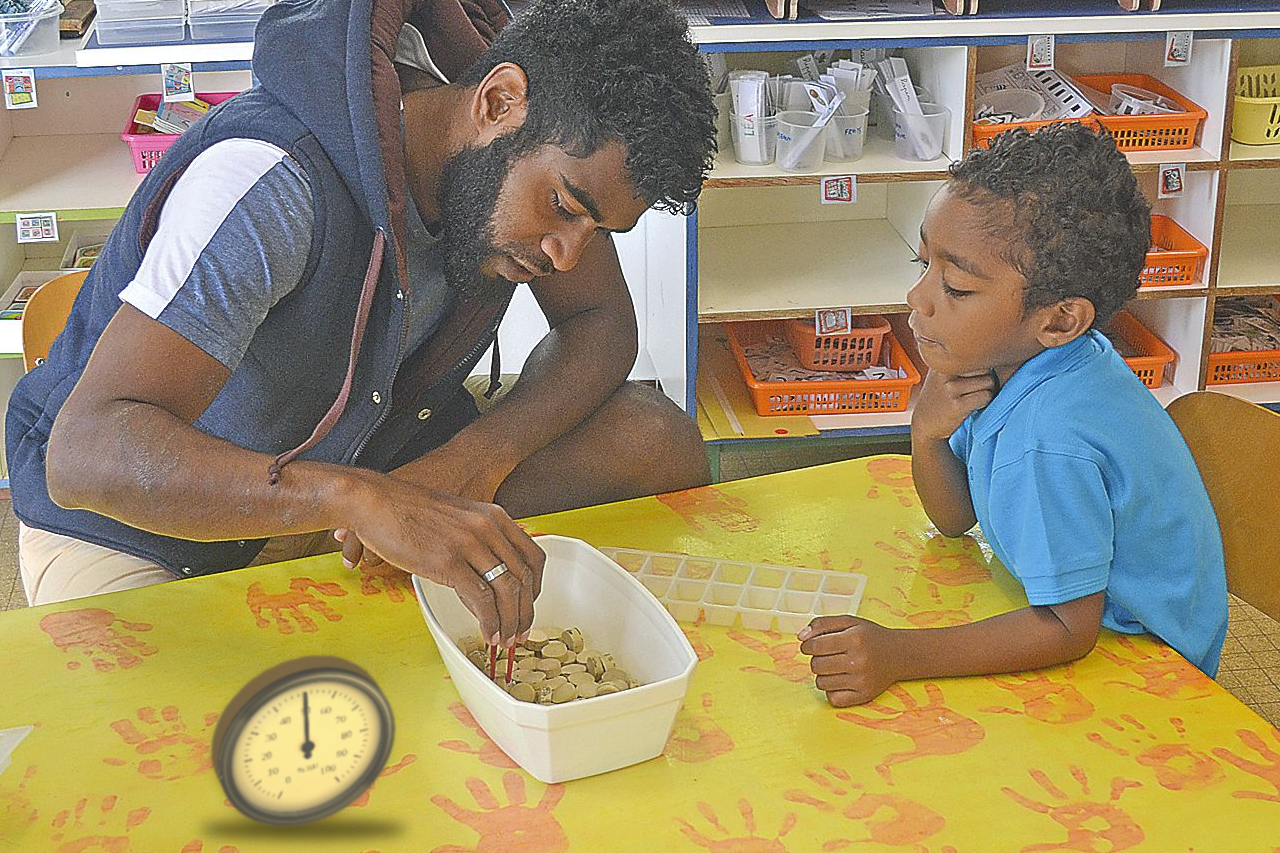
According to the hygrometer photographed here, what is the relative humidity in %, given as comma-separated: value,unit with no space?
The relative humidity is 50,%
